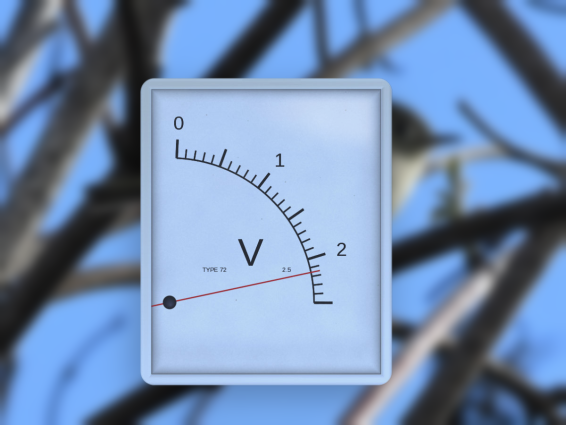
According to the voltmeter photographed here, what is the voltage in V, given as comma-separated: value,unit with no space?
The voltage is 2.15,V
